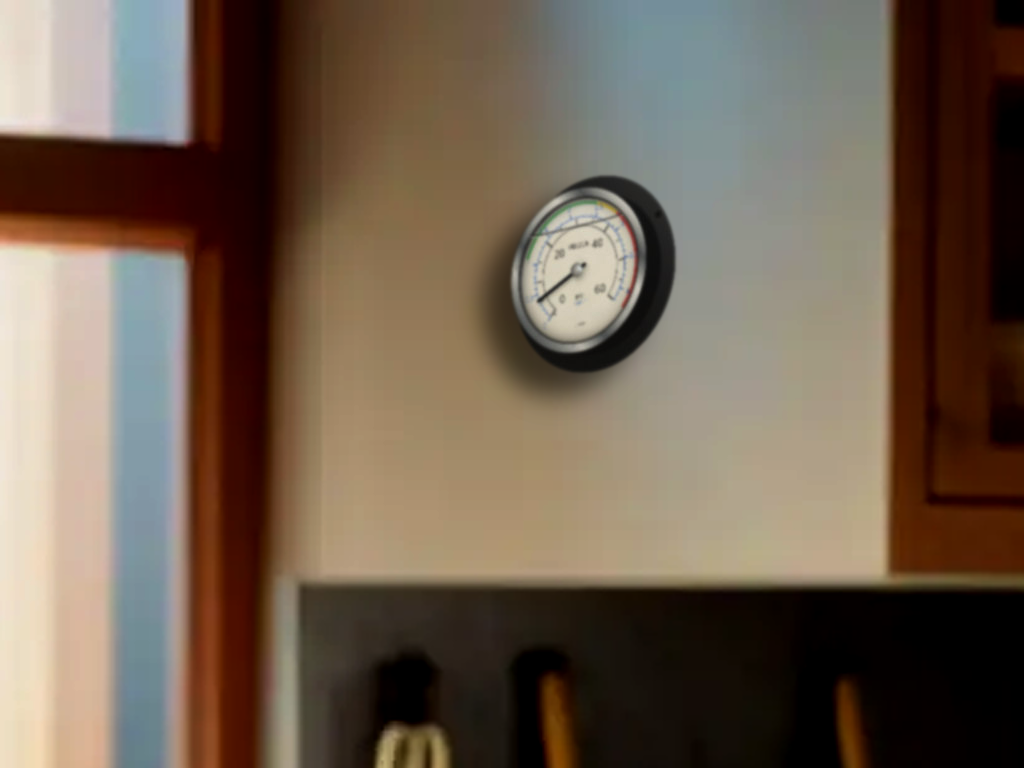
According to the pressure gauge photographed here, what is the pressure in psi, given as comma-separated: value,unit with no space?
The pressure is 5,psi
